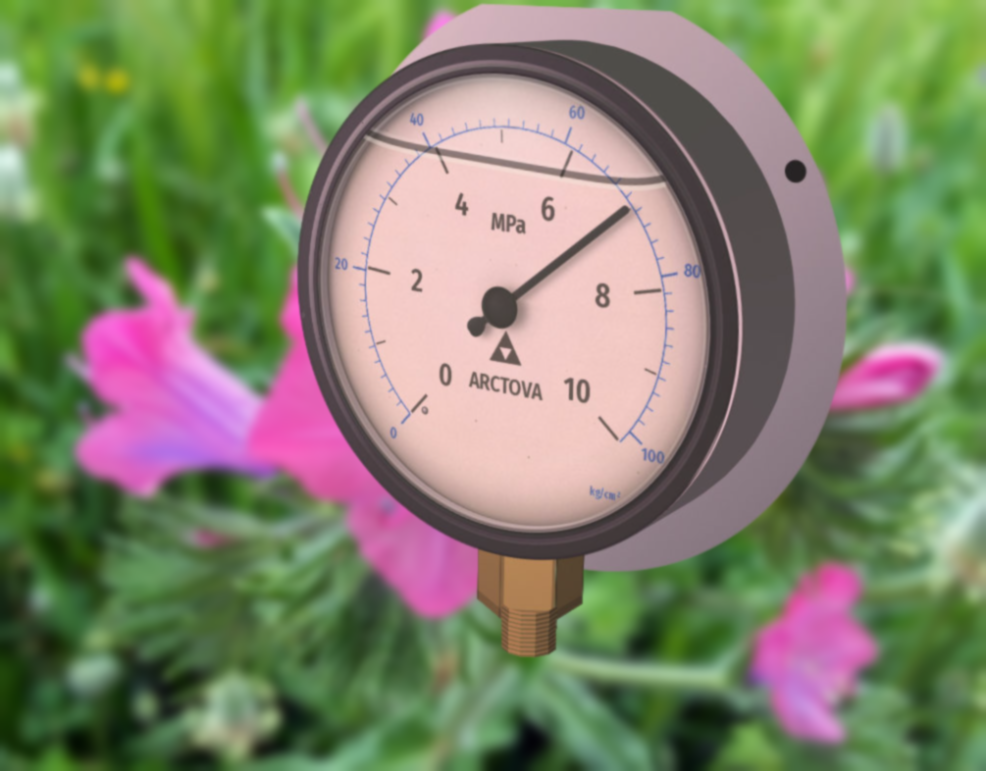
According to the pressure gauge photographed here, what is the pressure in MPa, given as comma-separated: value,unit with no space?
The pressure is 7,MPa
